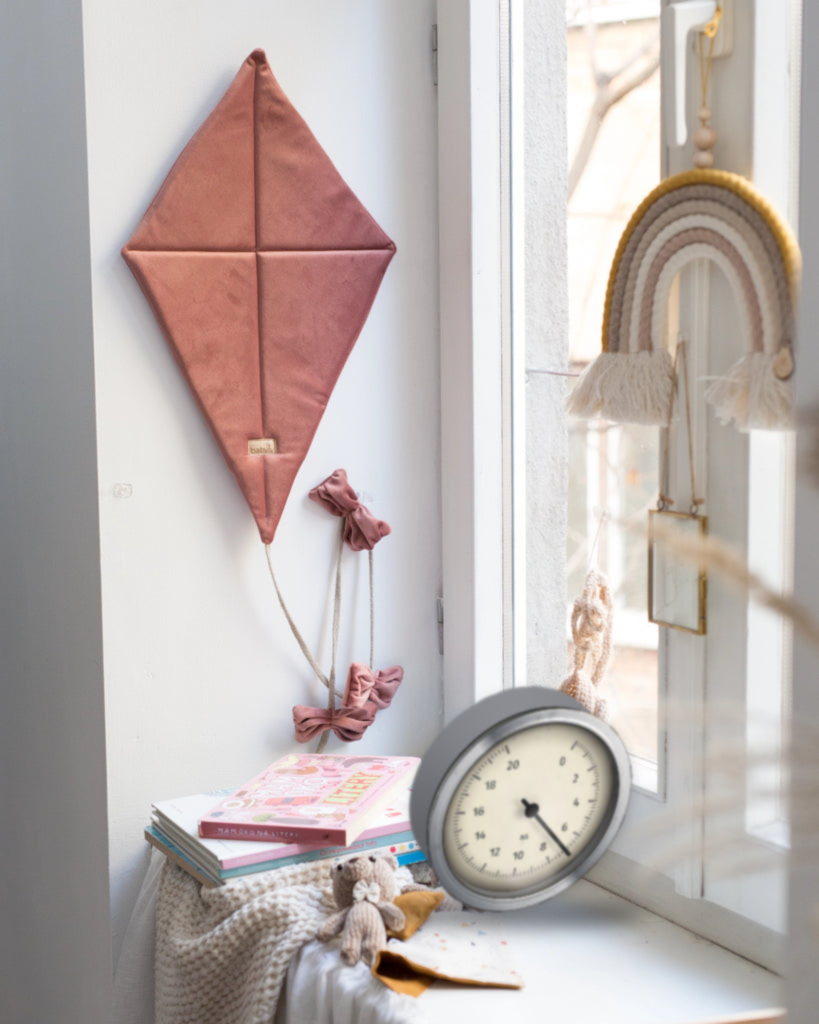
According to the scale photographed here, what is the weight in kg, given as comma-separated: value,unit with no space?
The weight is 7,kg
